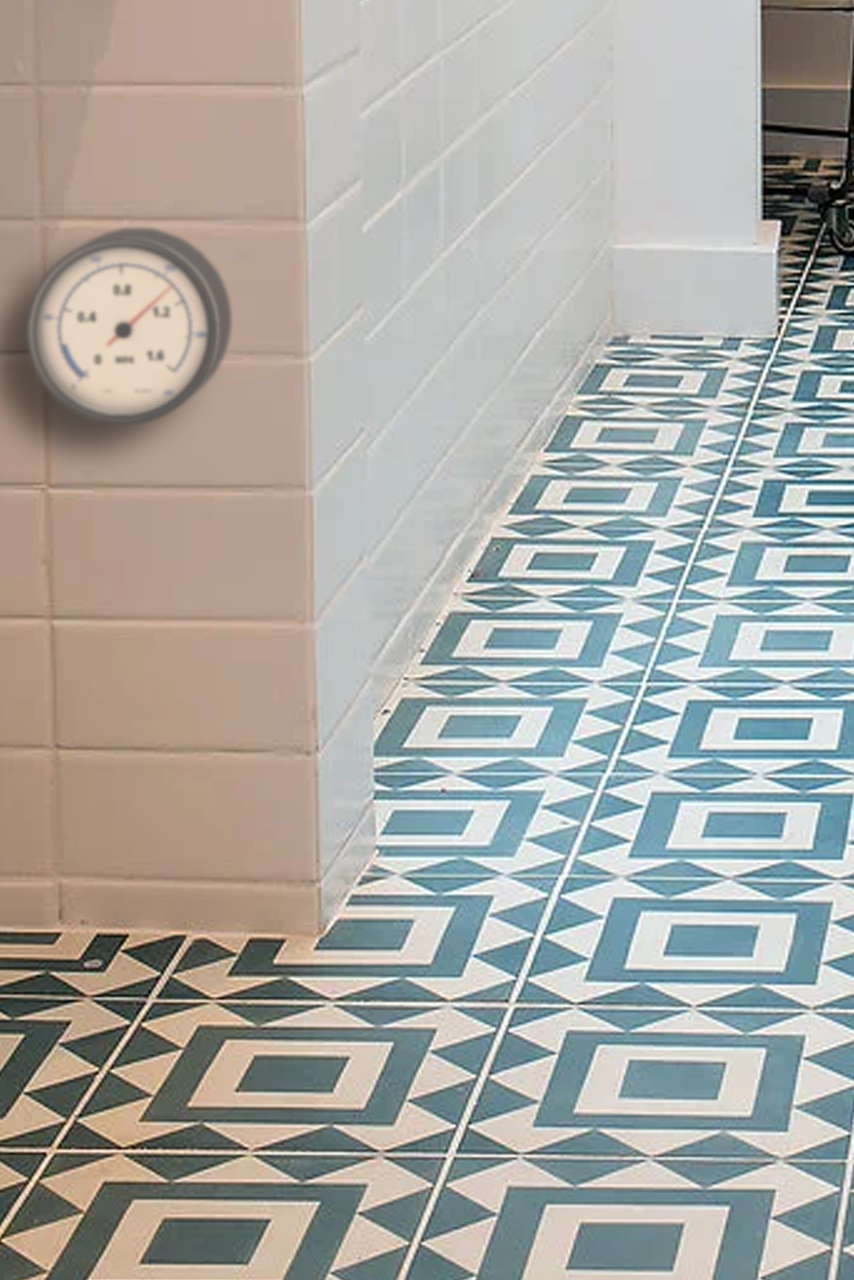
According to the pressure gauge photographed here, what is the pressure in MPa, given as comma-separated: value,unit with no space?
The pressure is 1.1,MPa
